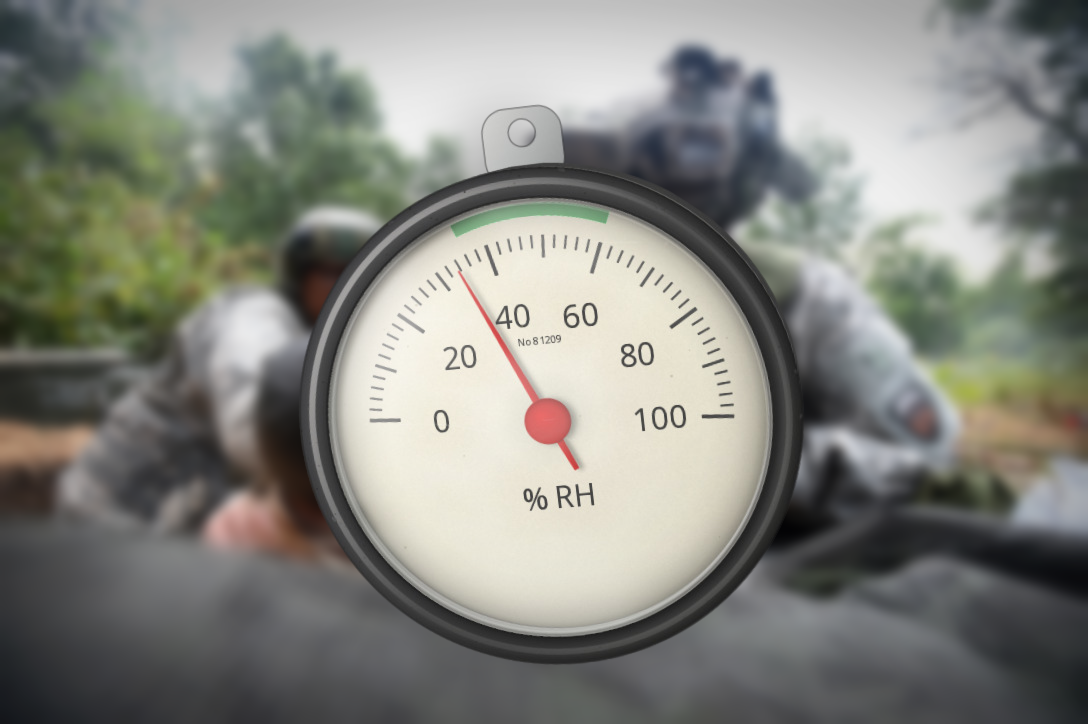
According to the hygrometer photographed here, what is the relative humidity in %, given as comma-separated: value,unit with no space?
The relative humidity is 34,%
